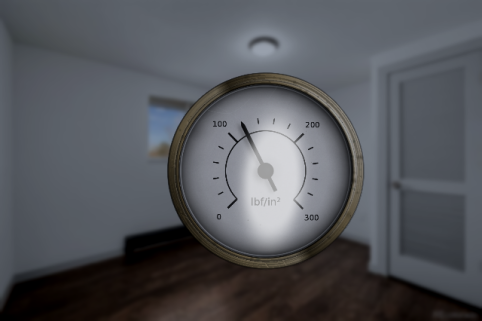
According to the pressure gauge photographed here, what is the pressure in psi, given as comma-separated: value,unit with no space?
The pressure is 120,psi
